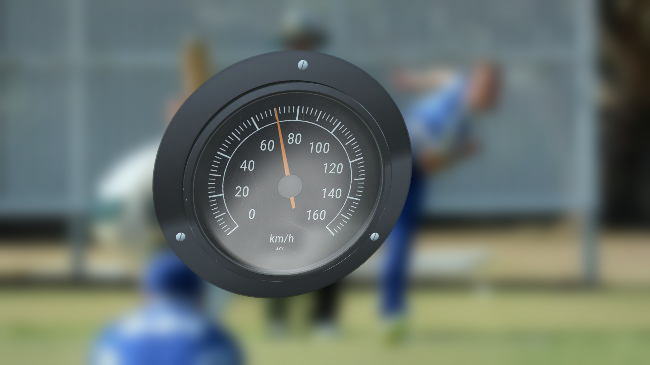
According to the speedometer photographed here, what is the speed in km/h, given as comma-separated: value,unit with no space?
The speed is 70,km/h
